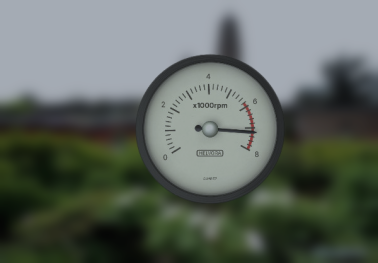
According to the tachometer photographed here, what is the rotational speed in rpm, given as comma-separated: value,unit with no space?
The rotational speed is 7200,rpm
